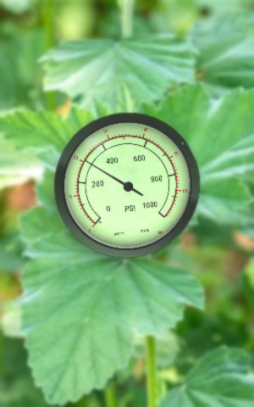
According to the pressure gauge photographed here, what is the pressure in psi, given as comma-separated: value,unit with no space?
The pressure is 300,psi
